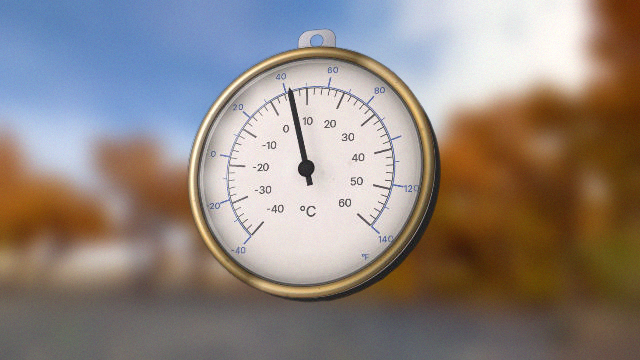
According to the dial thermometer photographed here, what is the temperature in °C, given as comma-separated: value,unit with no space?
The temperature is 6,°C
